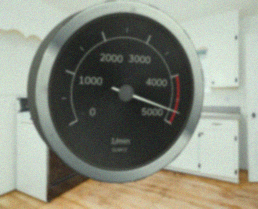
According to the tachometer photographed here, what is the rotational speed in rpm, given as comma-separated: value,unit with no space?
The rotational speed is 4750,rpm
